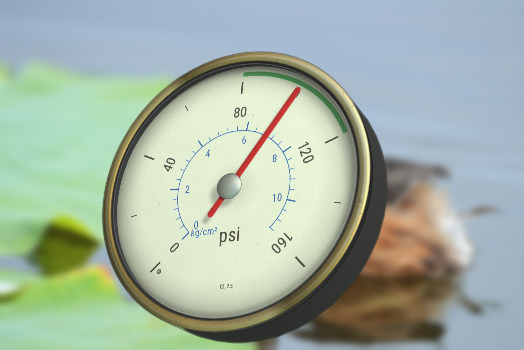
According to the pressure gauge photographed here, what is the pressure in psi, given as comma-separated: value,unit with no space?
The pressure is 100,psi
